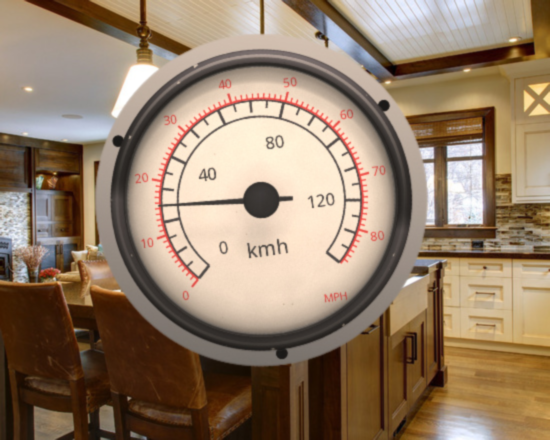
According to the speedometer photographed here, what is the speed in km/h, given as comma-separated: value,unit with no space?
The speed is 25,km/h
